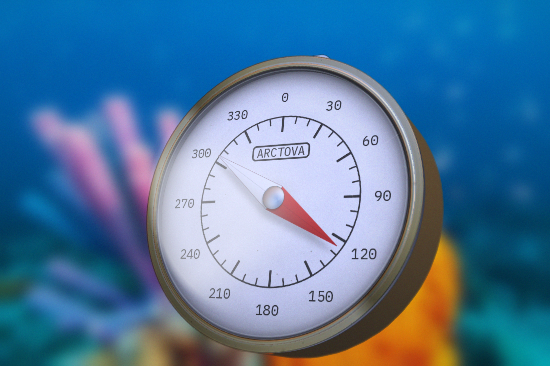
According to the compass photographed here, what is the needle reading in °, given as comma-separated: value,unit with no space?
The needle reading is 125,°
